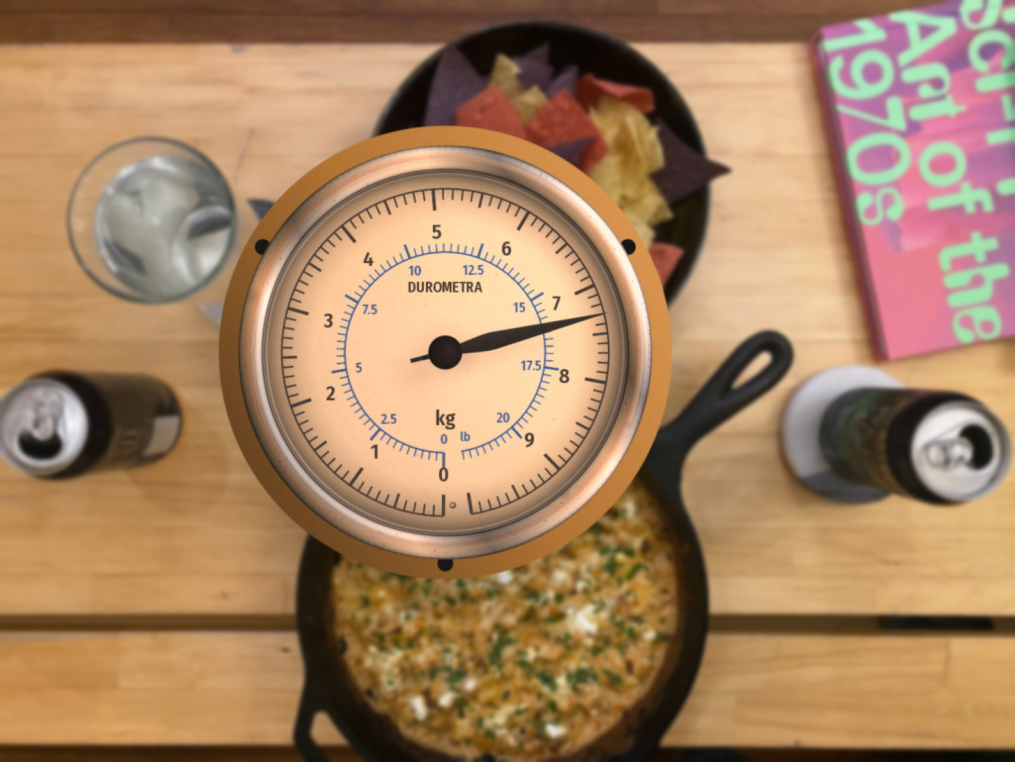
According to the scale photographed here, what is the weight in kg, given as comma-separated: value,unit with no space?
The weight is 7.3,kg
